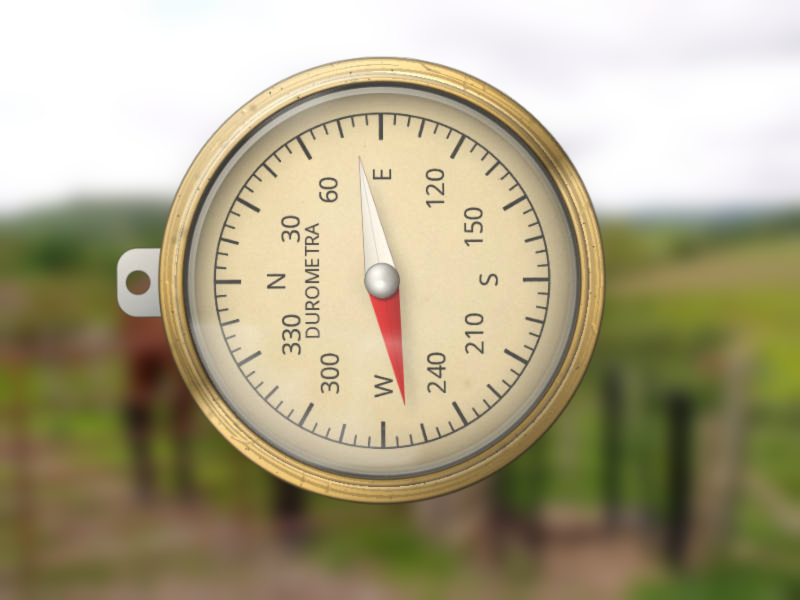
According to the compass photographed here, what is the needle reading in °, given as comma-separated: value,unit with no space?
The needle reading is 260,°
